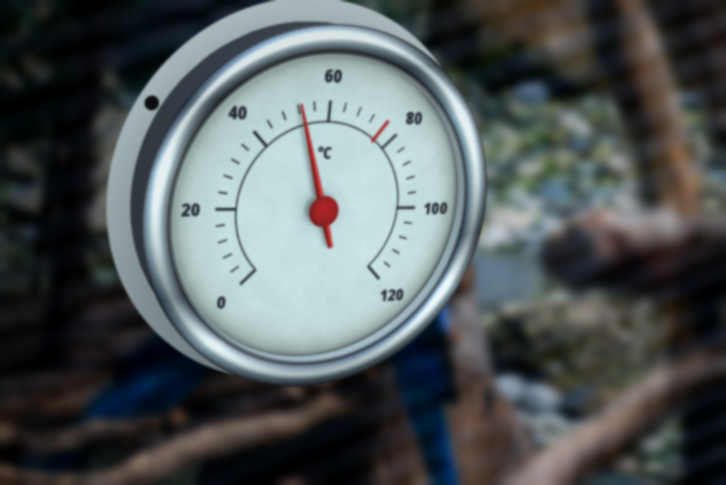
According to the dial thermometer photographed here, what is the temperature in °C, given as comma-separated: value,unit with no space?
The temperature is 52,°C
